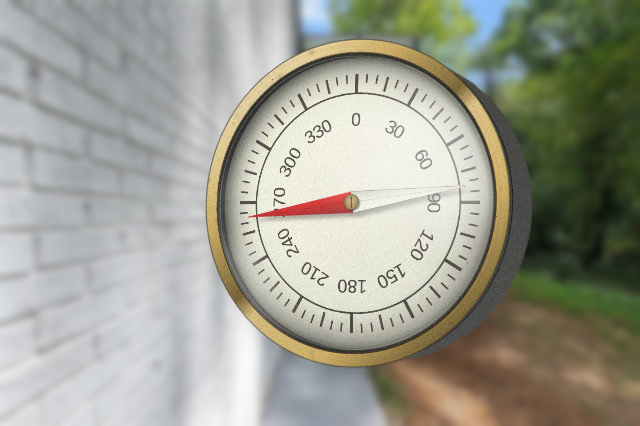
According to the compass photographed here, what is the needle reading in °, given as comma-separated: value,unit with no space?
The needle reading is 262.5,°
